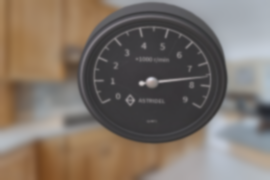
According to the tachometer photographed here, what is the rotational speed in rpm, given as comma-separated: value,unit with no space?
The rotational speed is 7500,rpm
